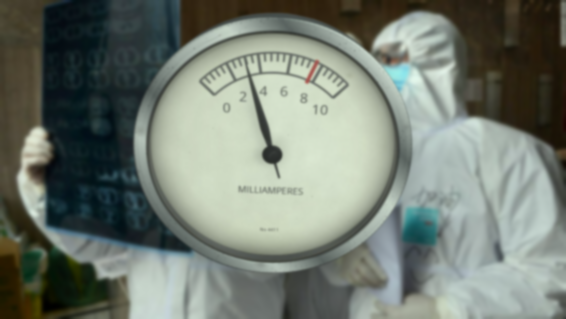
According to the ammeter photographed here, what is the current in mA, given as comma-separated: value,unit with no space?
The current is 3.2,mA
